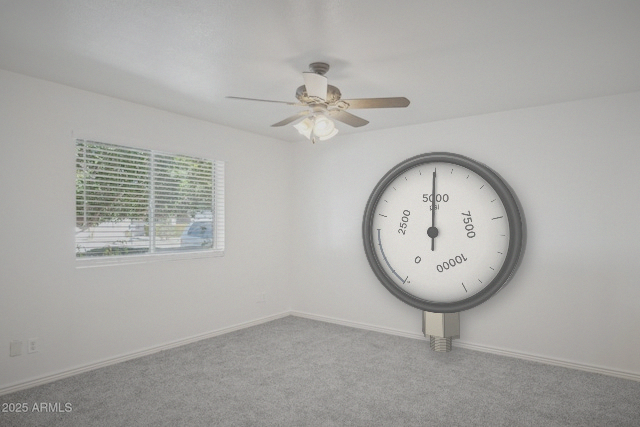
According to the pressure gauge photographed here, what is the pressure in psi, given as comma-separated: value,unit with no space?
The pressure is 5000,psi
